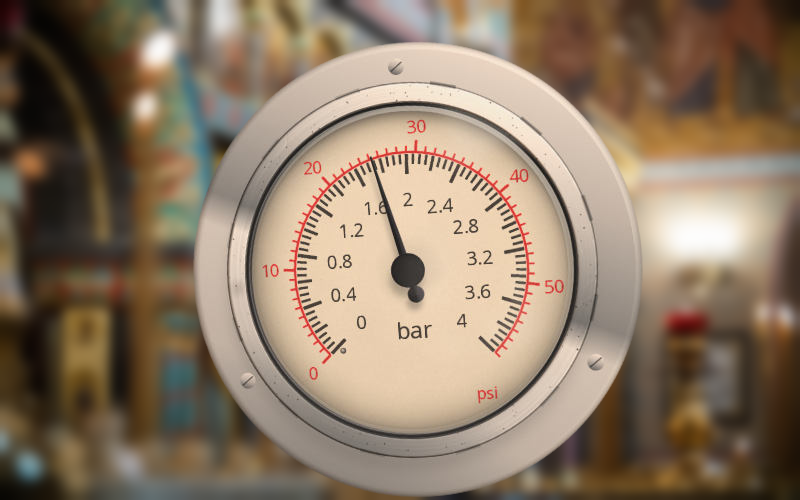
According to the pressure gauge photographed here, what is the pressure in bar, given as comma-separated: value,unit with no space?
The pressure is 1.75,bar
